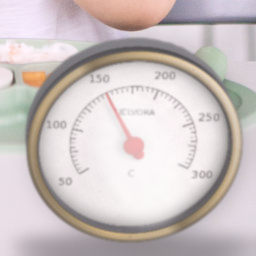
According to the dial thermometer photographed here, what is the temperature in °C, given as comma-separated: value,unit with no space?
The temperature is 150,°C
